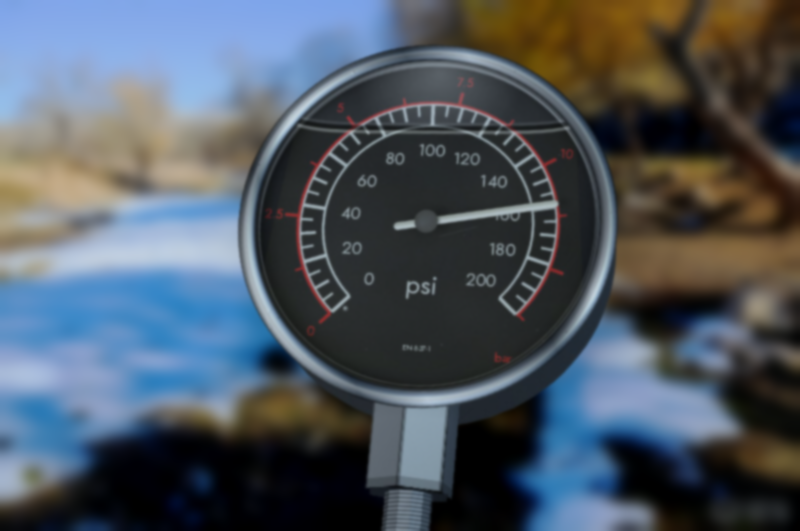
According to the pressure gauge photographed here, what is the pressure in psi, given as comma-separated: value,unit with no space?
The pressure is 160,psi
